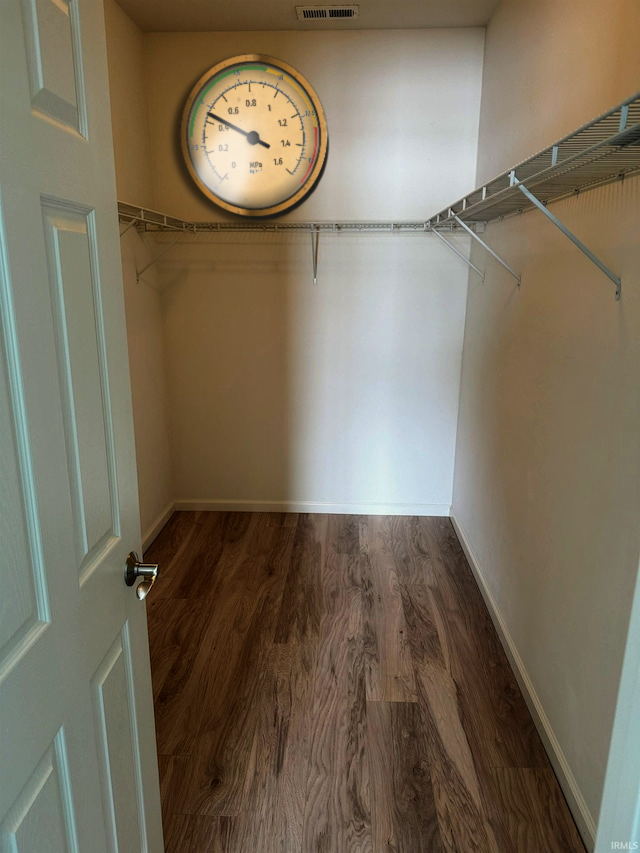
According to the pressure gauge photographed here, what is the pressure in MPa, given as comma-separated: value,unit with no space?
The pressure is 0.45,MPa
